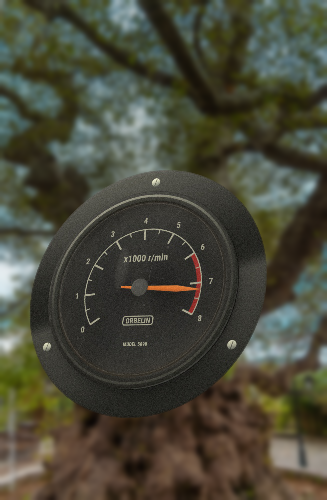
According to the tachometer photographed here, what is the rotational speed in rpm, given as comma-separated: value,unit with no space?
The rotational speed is 7250,rpm
